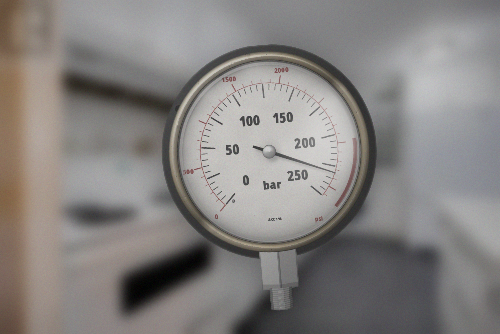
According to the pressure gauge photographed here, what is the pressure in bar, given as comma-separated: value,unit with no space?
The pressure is 230,bar
